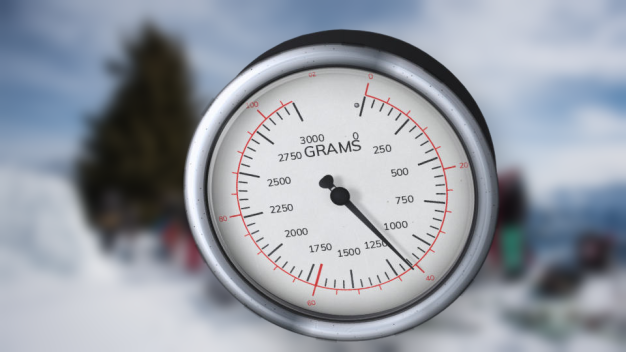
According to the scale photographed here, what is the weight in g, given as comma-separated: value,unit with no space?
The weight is 1150,g
